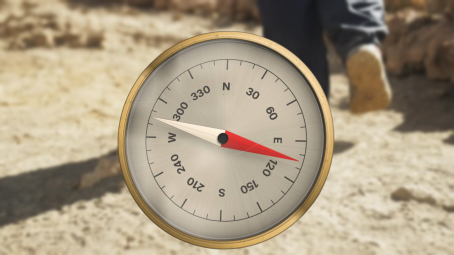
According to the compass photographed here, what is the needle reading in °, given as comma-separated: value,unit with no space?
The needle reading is 105,°
